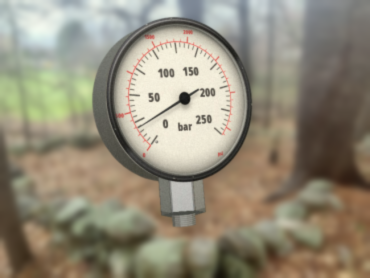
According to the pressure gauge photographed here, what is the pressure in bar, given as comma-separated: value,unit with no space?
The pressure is 20,bar
